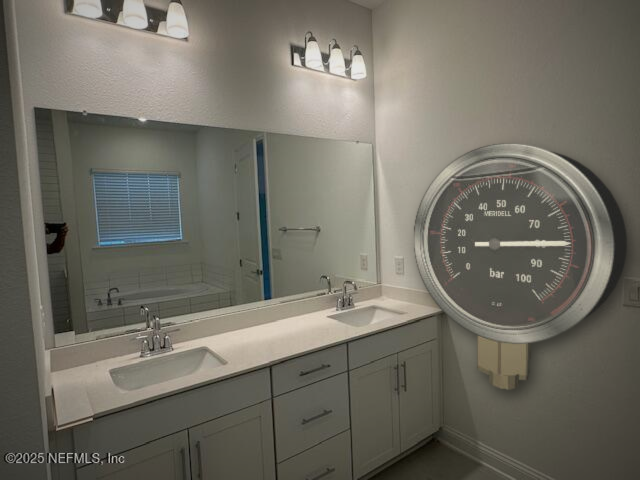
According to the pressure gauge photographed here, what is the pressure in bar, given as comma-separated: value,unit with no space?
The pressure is 80,bar
